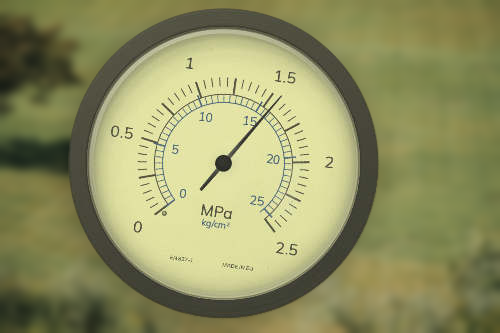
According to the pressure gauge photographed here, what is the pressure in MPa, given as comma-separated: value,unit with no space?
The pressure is 1.55,MPa
